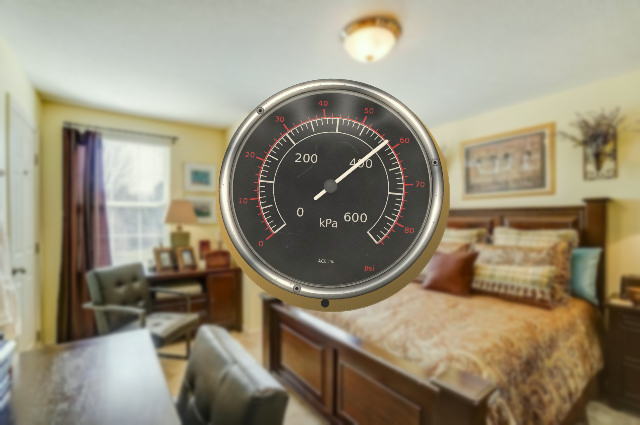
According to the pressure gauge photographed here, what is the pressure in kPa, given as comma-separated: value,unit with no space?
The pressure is 400,kPa
